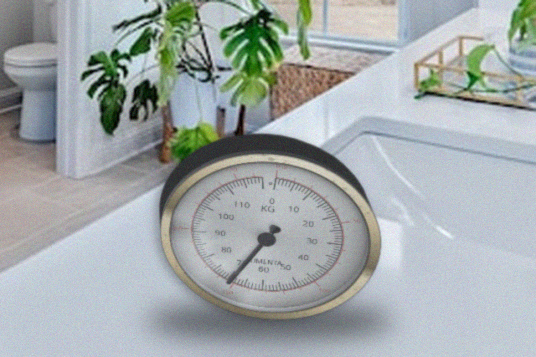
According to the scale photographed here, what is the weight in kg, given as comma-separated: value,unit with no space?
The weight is 70,kg
